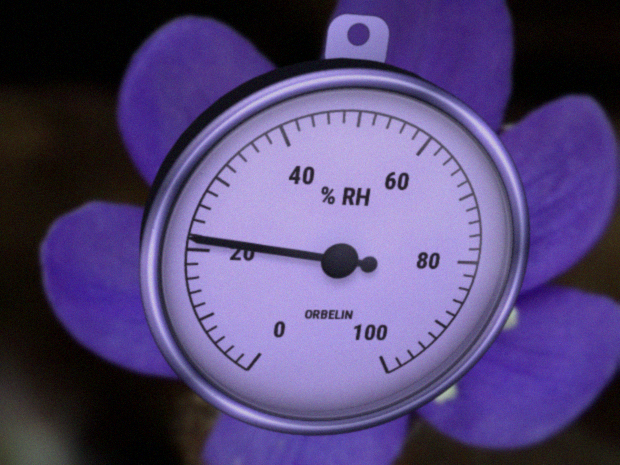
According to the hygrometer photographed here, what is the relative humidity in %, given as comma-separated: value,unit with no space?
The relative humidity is 22,%
